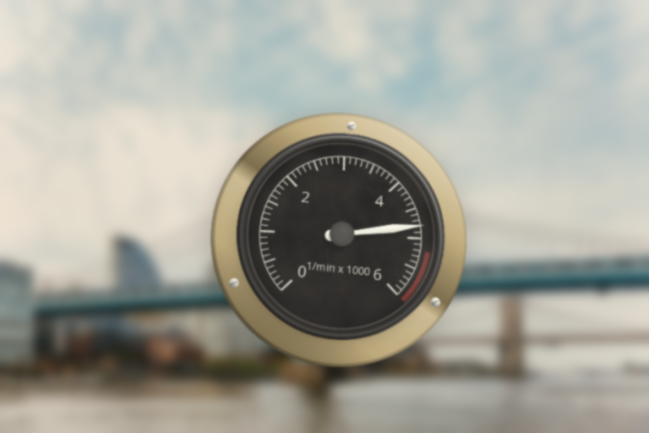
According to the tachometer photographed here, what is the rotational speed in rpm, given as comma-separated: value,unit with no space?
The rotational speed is 4800,rpm
